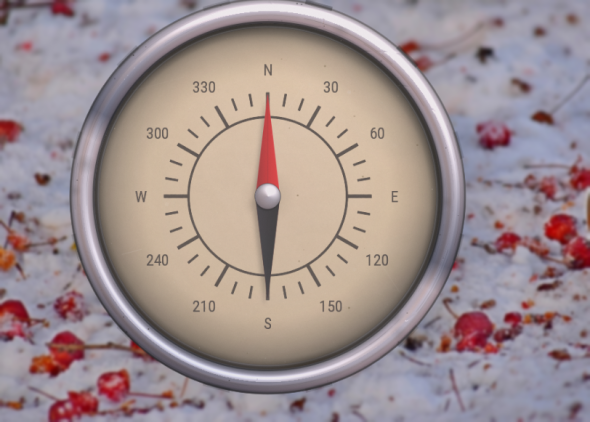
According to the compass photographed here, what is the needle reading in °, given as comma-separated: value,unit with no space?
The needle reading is 0,°
